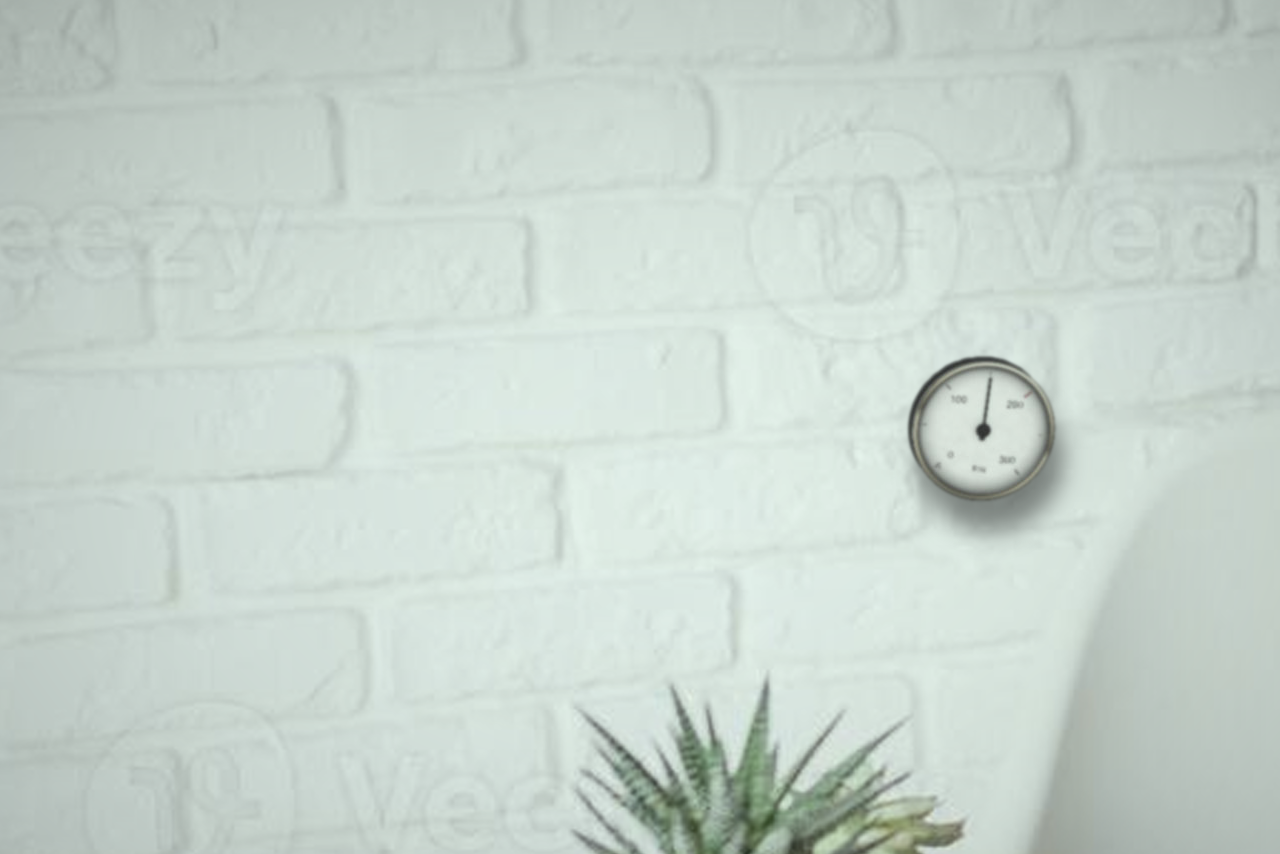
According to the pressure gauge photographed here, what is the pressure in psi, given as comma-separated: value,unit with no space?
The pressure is 150,psi
